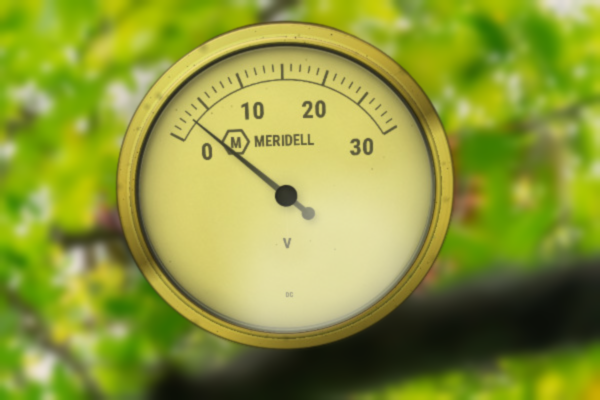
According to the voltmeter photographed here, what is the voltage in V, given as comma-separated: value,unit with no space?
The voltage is 3,V
